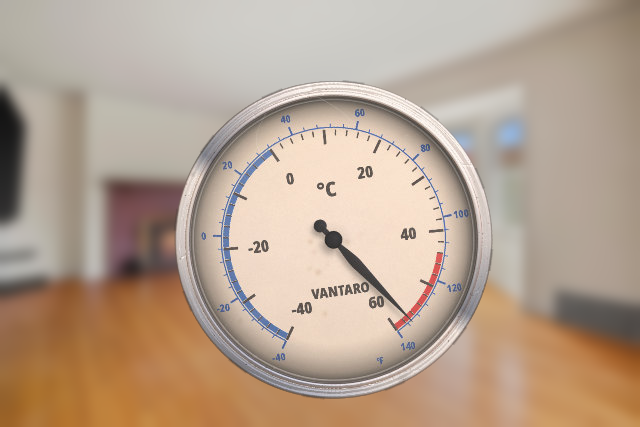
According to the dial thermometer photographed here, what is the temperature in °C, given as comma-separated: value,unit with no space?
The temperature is 57,°C
